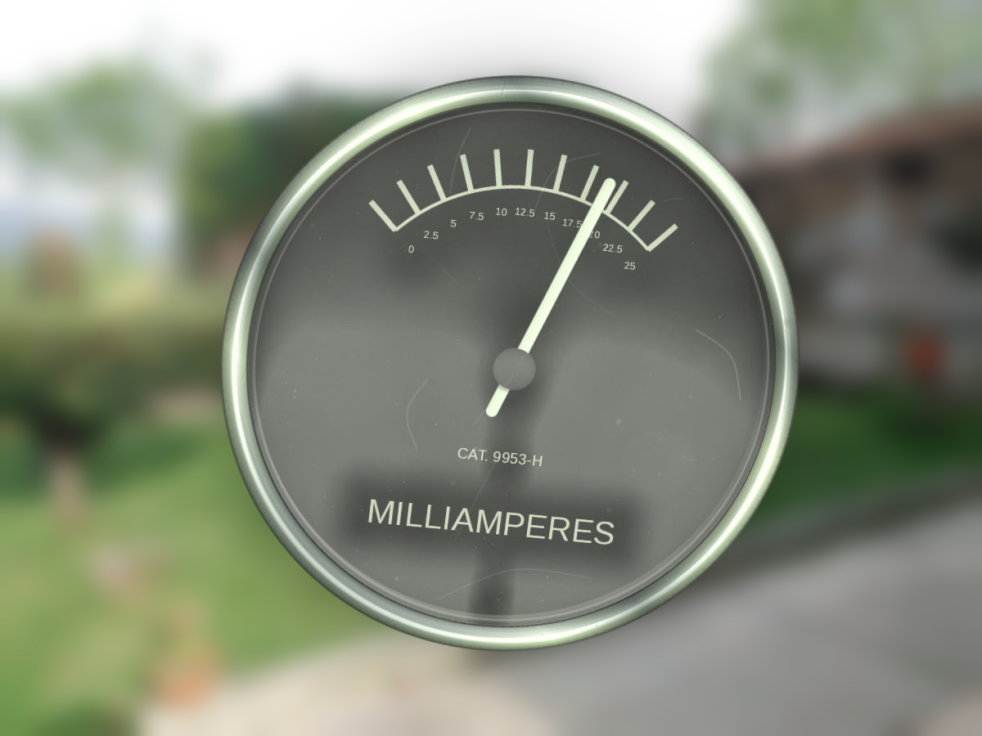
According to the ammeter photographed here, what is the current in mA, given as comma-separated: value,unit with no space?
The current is 18.75,mA
